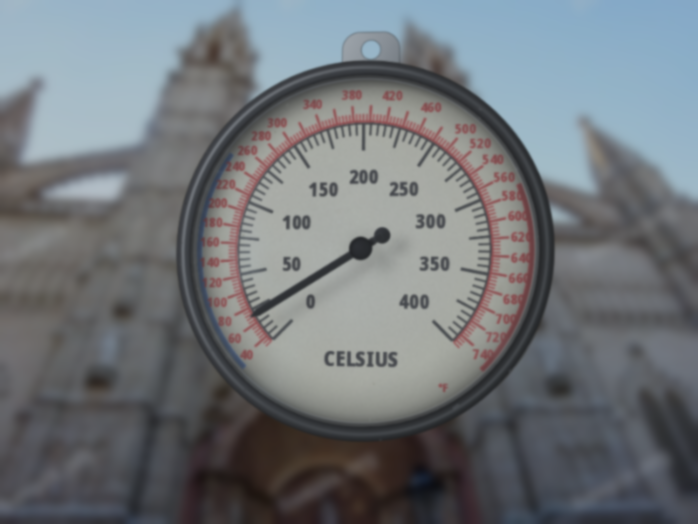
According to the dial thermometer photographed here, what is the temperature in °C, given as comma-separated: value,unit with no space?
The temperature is 20,°C
